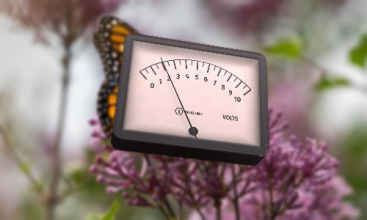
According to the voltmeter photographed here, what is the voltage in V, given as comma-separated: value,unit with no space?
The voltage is 2,V
